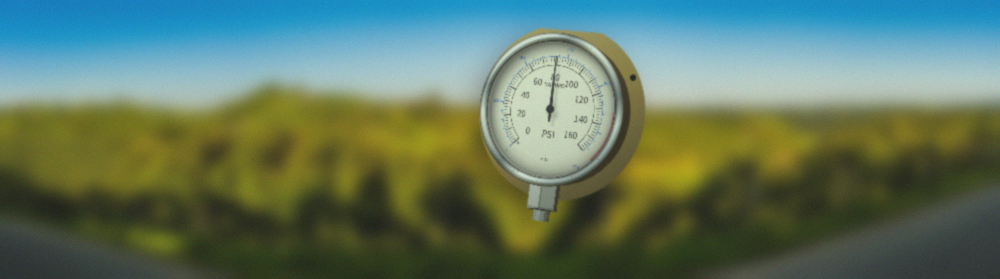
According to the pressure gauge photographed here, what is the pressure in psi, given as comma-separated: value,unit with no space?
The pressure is 80,psi
